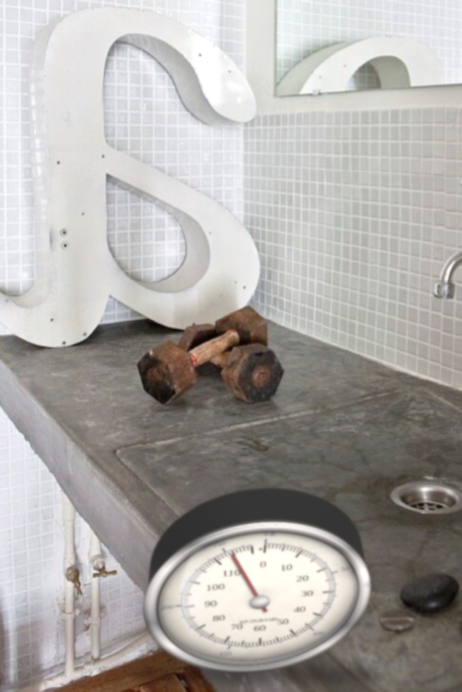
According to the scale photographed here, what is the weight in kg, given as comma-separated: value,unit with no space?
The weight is 115,kg
